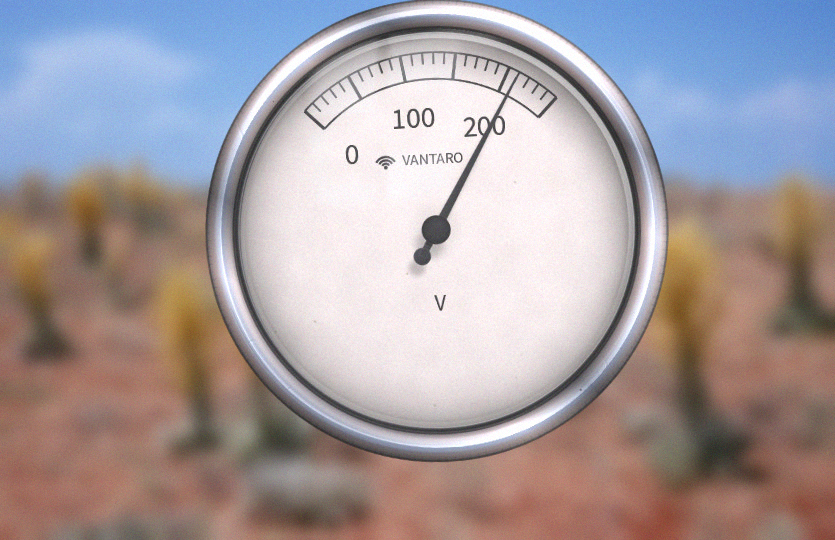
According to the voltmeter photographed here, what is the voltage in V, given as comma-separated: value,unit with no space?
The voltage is 210,V
